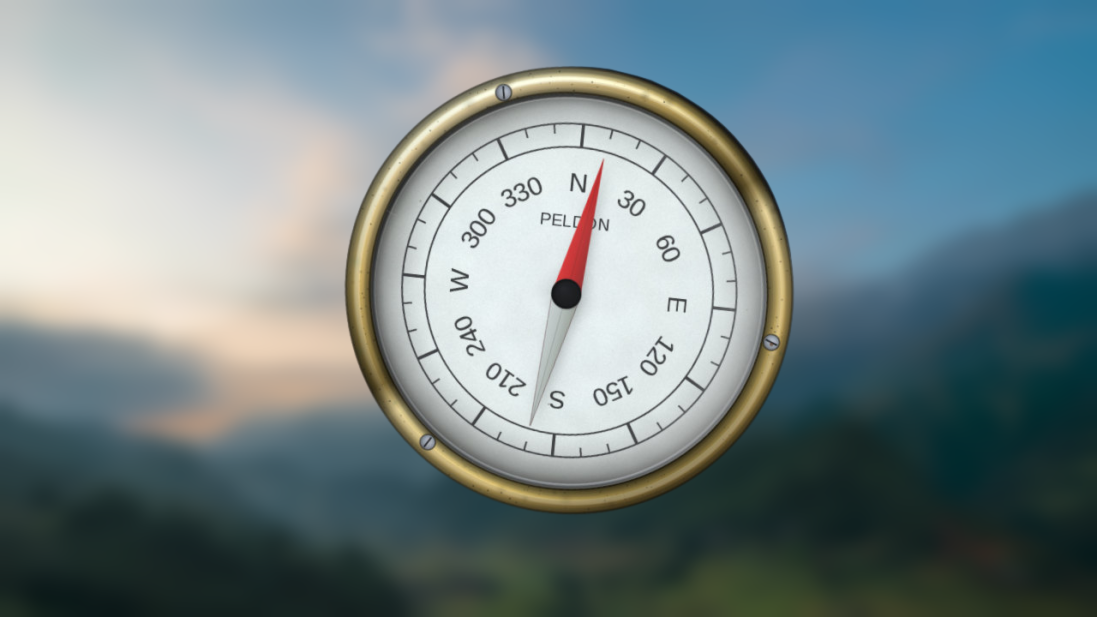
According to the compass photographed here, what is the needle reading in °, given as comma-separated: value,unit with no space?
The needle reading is 10,°
